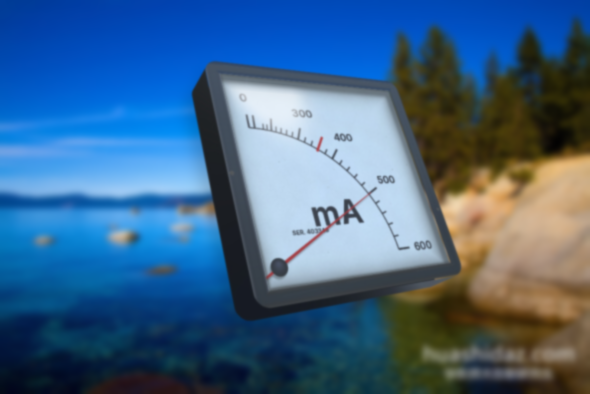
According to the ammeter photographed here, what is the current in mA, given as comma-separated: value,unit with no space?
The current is 500,mA
